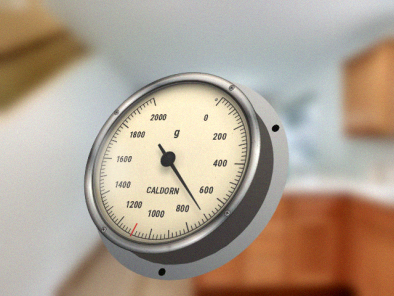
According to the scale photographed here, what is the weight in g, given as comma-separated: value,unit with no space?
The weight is 700,g
